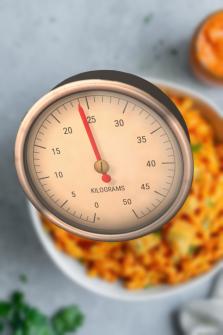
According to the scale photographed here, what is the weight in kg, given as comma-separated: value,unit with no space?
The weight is 24,kg
